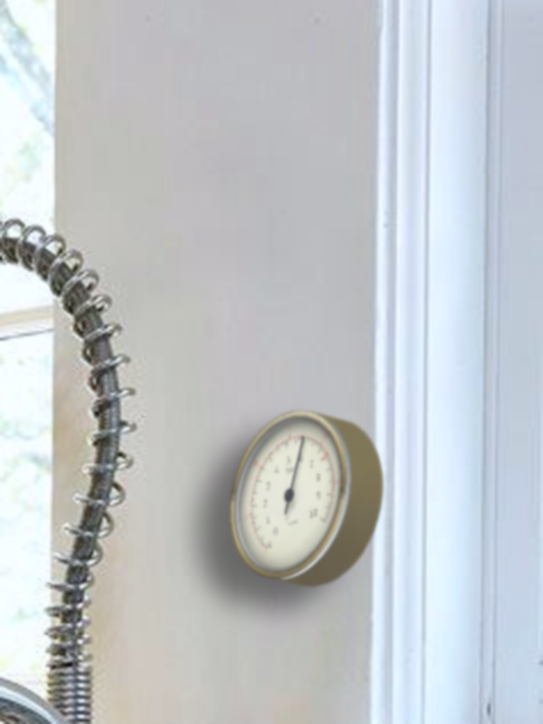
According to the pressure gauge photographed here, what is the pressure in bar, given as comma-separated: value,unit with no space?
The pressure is 6,bar
